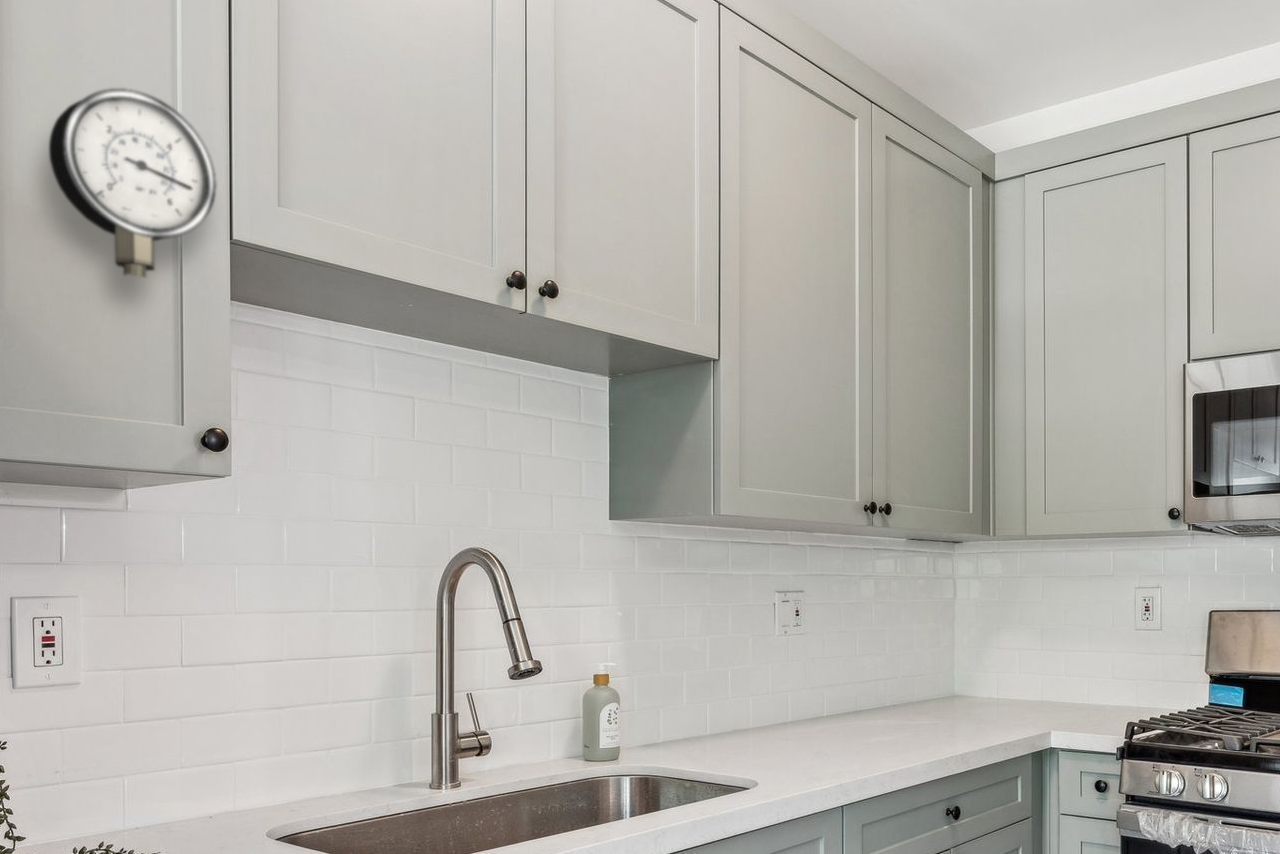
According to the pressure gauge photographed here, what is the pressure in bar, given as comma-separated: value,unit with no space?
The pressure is 5.25,bar
